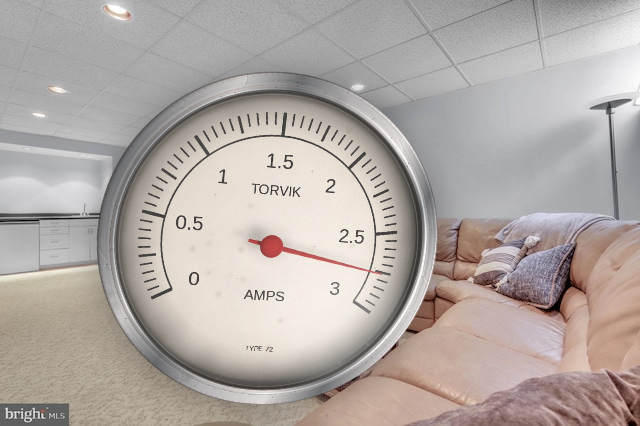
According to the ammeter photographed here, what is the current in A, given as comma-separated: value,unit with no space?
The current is 2.75,A
